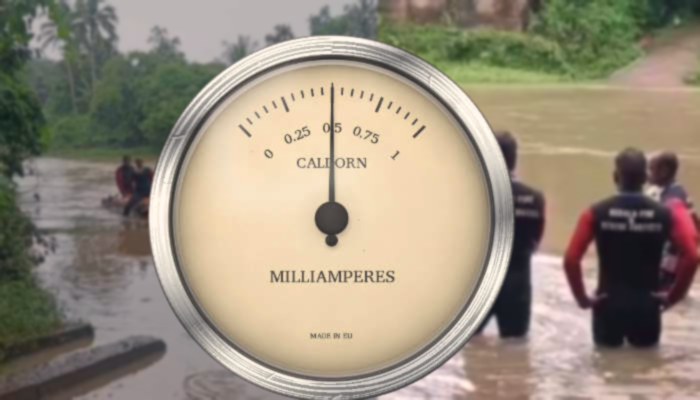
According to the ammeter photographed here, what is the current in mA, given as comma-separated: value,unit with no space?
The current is 0.5,mA
